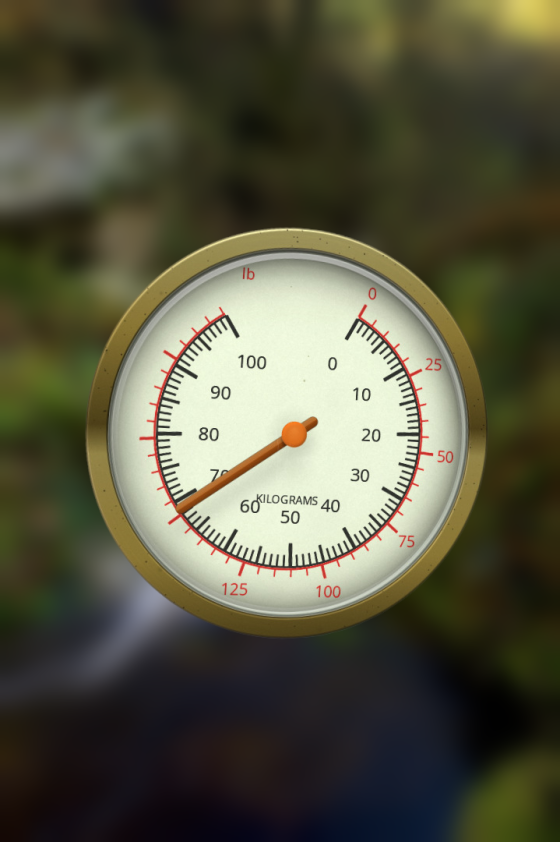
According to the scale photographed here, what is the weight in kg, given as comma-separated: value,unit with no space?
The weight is 69,kg
